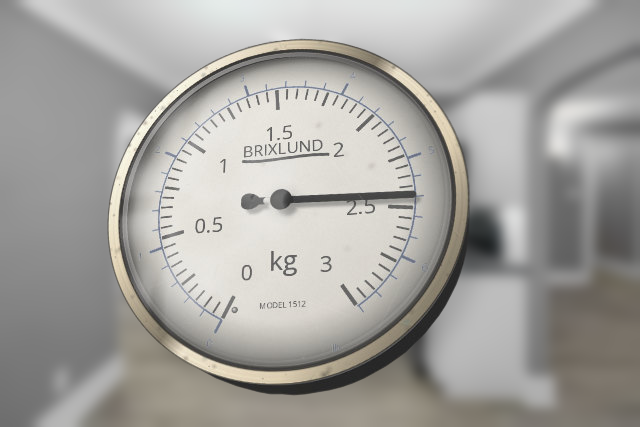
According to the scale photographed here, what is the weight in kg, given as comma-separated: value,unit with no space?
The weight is 2.45,kg
